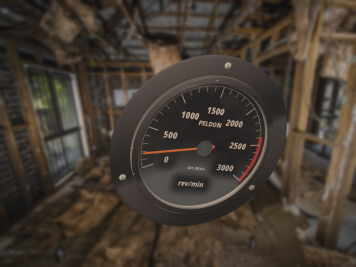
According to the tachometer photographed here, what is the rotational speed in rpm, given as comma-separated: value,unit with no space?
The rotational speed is 200,rpm
